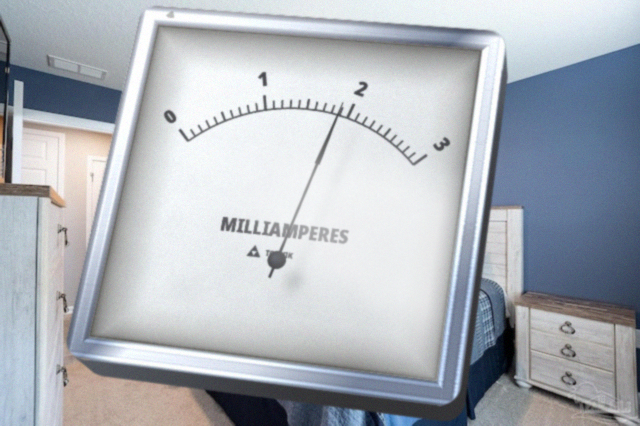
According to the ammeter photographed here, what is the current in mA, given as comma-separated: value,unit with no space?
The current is 1.9,mA
